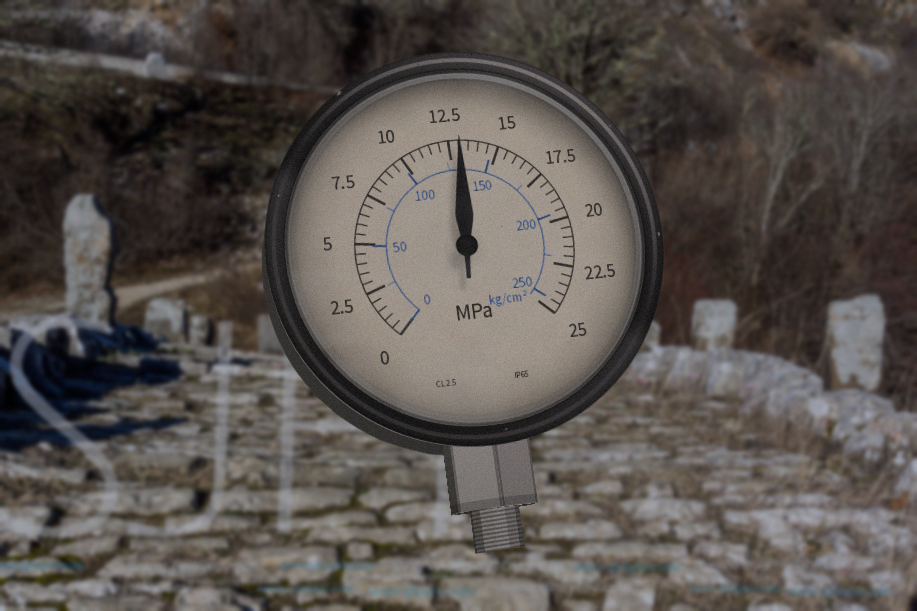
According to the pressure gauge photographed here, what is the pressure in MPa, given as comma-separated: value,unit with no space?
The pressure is 13,MPa
